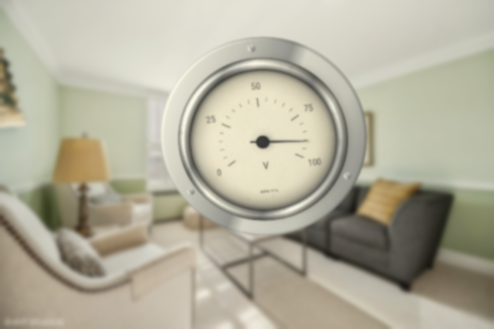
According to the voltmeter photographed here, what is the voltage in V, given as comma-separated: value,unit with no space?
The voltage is 90,V
